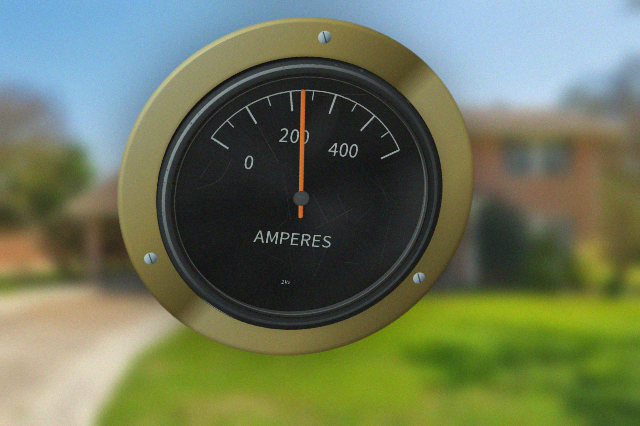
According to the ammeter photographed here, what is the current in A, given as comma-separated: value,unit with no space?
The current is 225,A
